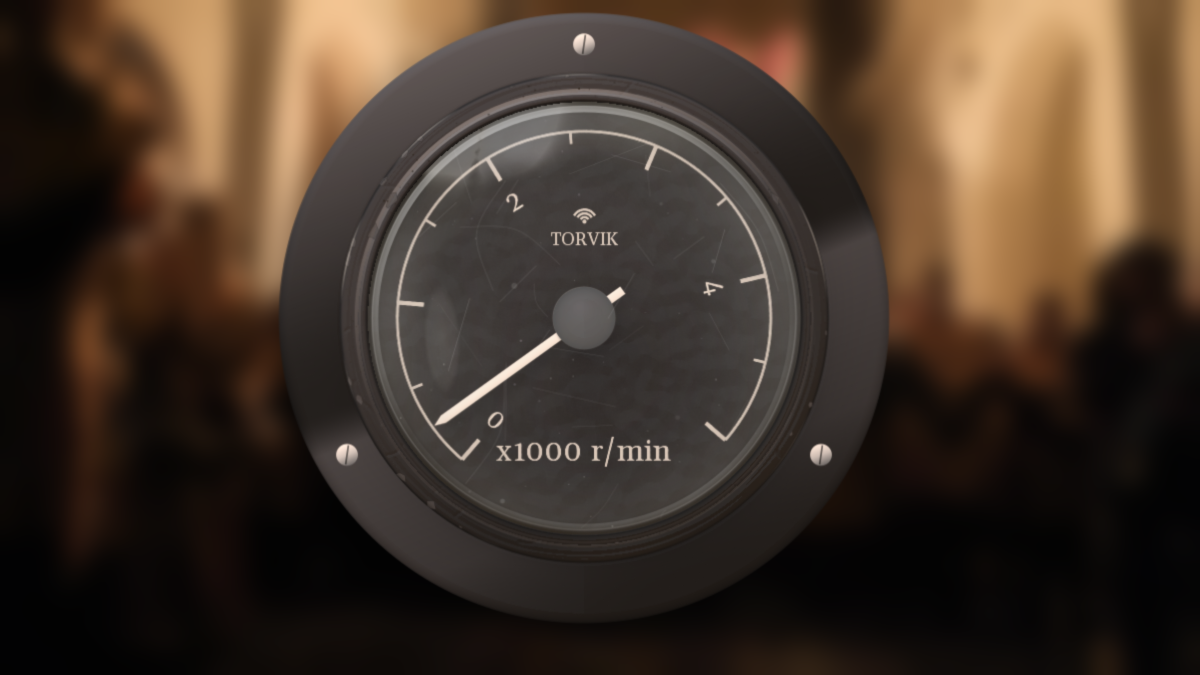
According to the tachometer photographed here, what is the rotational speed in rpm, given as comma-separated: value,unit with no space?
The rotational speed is 250,rpm
